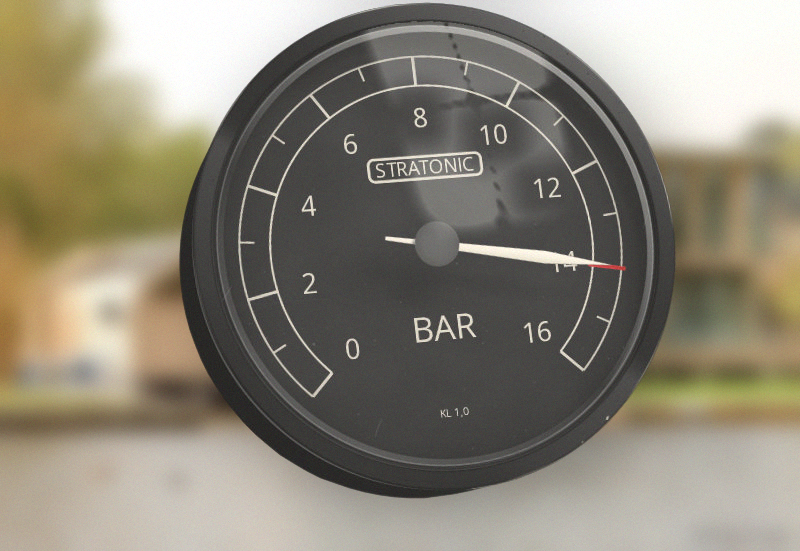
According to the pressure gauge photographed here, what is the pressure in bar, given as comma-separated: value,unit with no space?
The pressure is 14,bar
